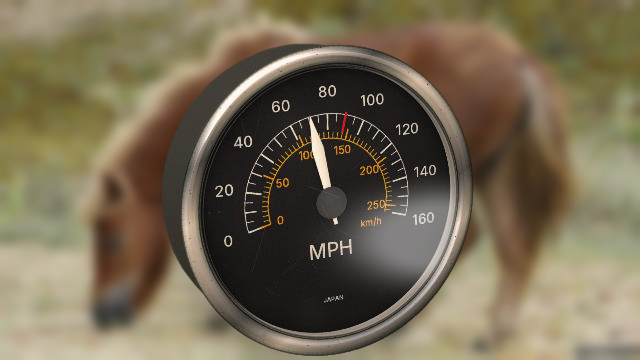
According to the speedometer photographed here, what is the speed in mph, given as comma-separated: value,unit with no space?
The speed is 70,mph
